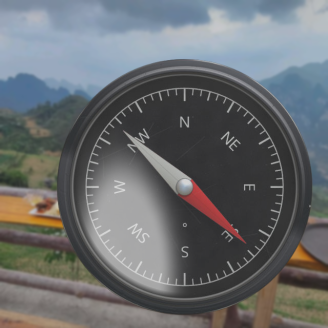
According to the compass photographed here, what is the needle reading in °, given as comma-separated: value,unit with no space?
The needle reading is 132.5,°
